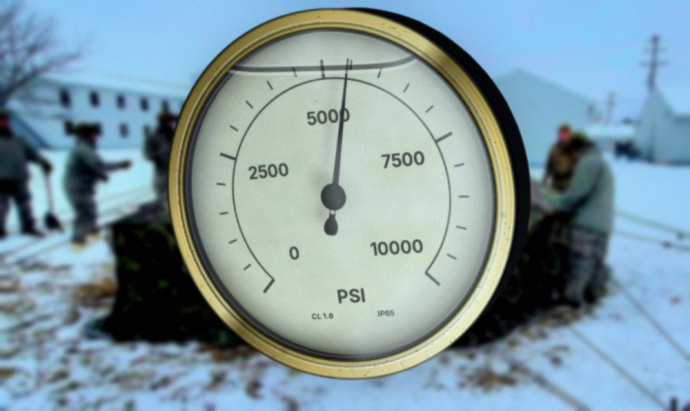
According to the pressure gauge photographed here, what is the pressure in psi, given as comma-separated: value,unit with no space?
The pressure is 5500,psi
